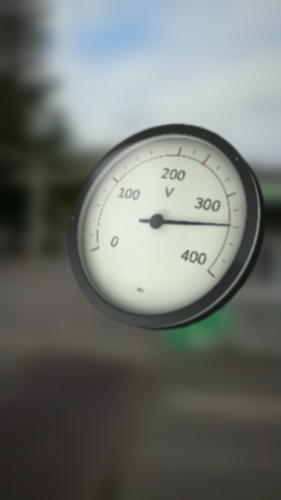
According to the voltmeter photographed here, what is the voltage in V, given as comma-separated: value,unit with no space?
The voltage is 340,V
